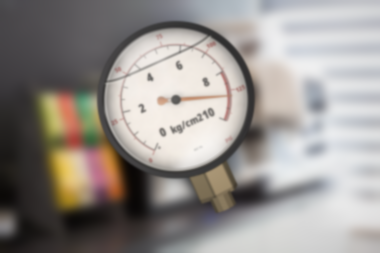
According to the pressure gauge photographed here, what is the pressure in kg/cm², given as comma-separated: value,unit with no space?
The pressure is 9,kg/cm²
